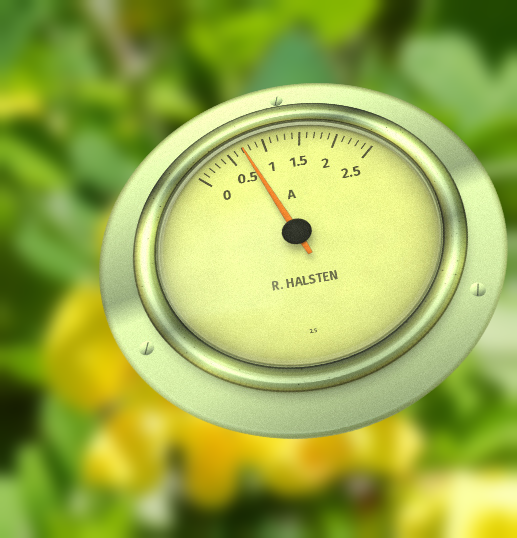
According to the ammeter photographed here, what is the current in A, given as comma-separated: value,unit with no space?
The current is 0.7,A
